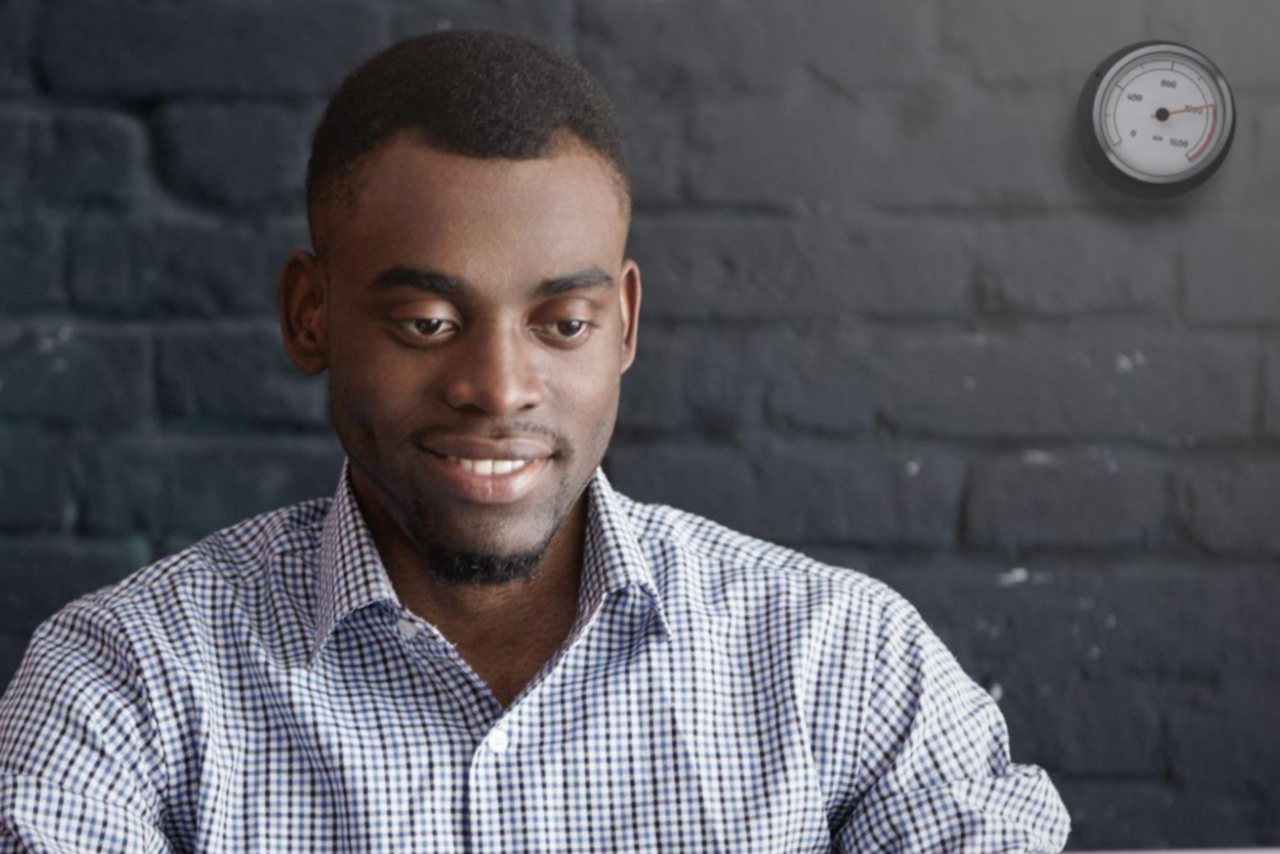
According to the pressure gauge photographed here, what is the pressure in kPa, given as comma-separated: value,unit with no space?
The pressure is 1200,kPa
